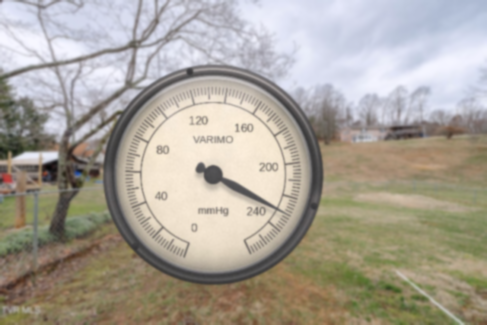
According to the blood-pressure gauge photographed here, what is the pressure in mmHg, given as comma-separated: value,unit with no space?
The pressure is 230,mmHg
